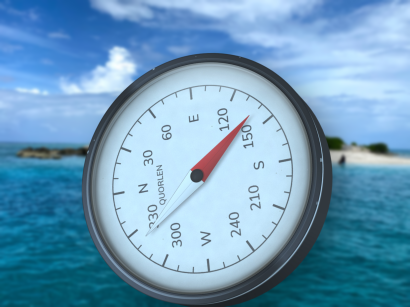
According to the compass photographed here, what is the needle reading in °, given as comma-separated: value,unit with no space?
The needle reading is 140,°
